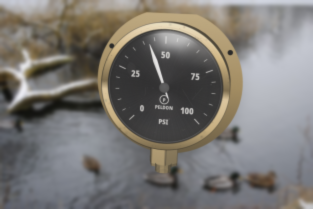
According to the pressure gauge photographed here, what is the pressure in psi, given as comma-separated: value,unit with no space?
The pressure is 42.5,psi
